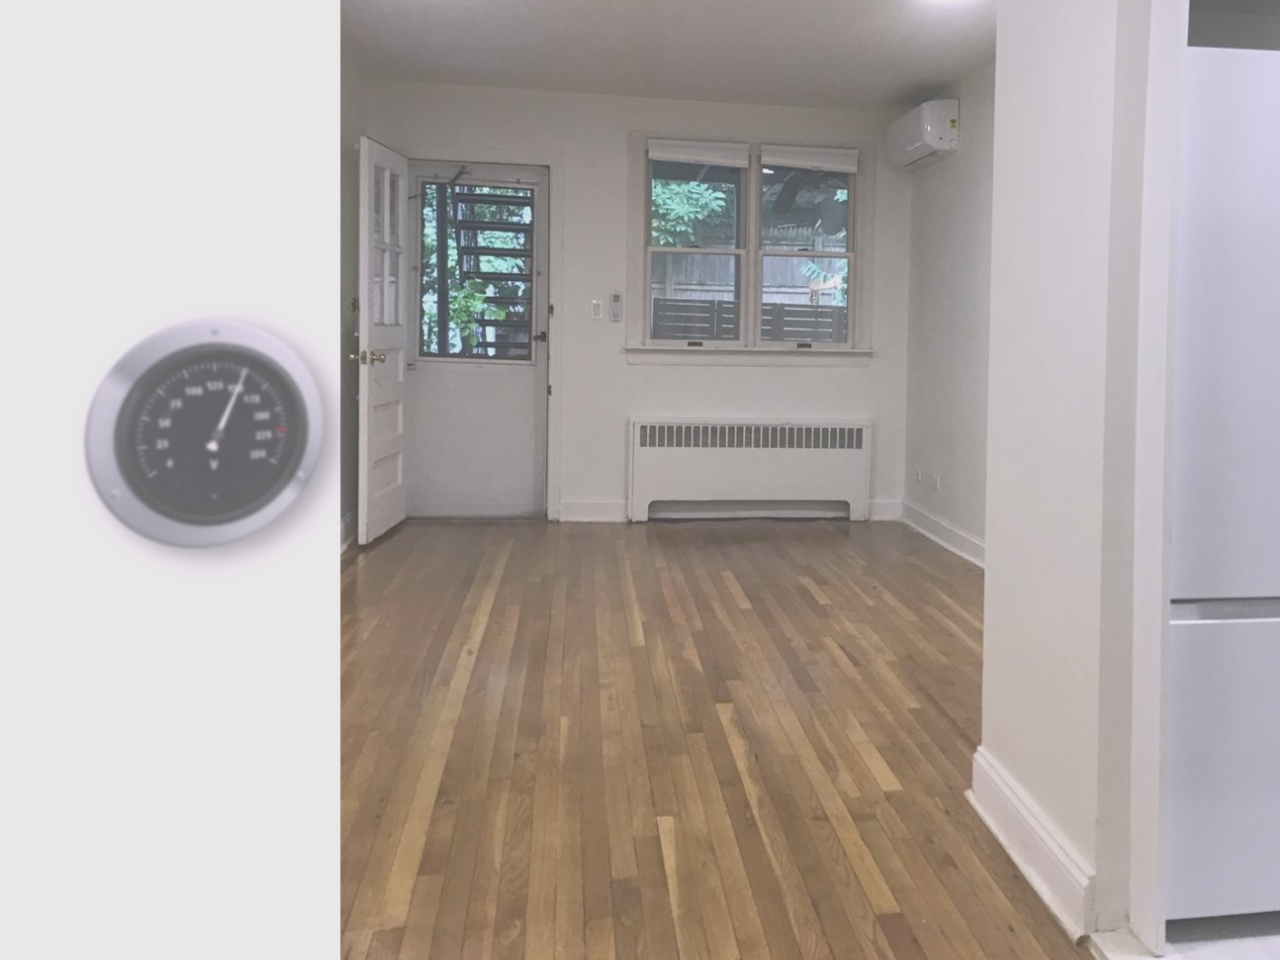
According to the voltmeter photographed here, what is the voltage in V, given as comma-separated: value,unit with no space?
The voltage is 150,V
